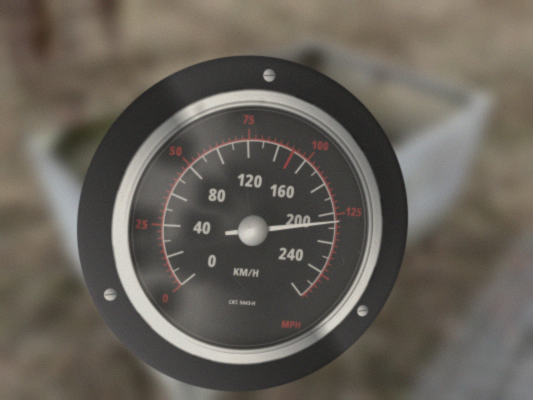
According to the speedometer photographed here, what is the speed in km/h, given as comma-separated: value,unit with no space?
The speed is 205,km/h
